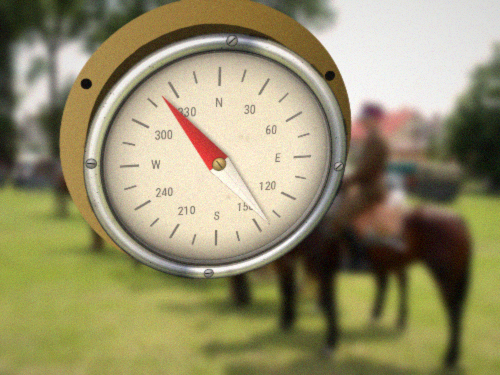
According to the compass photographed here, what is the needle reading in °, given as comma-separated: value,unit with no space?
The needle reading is 322.5,°
